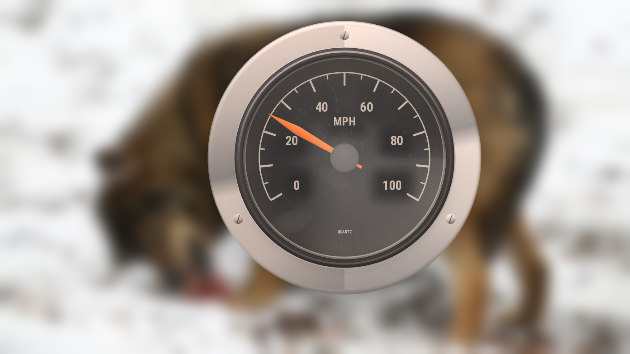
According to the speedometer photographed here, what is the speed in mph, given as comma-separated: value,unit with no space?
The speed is 25,mph
